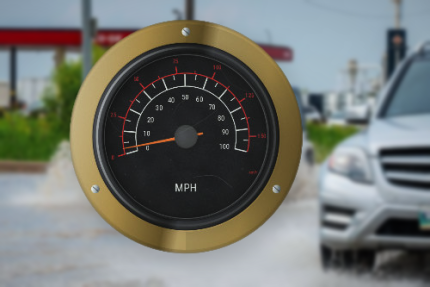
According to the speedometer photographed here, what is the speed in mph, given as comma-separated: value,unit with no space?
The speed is 2.5,mph
